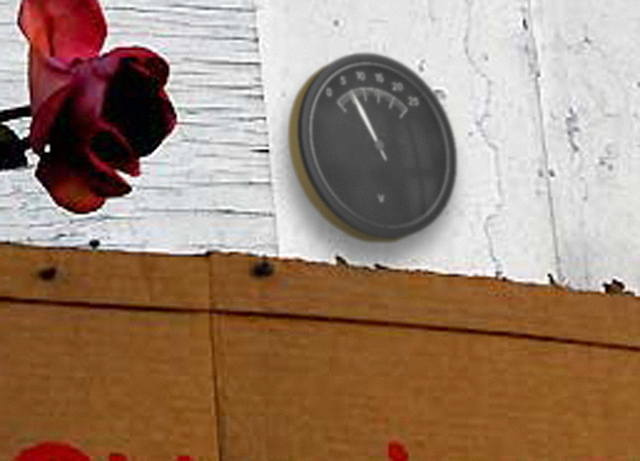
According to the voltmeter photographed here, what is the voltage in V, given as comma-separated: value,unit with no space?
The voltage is 5,V
